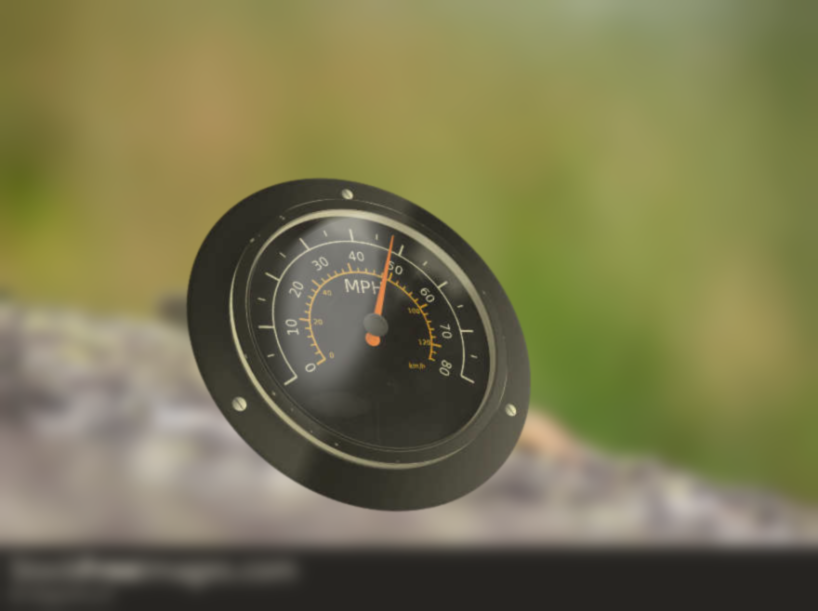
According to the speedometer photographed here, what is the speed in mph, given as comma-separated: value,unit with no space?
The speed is 47.5,mph
